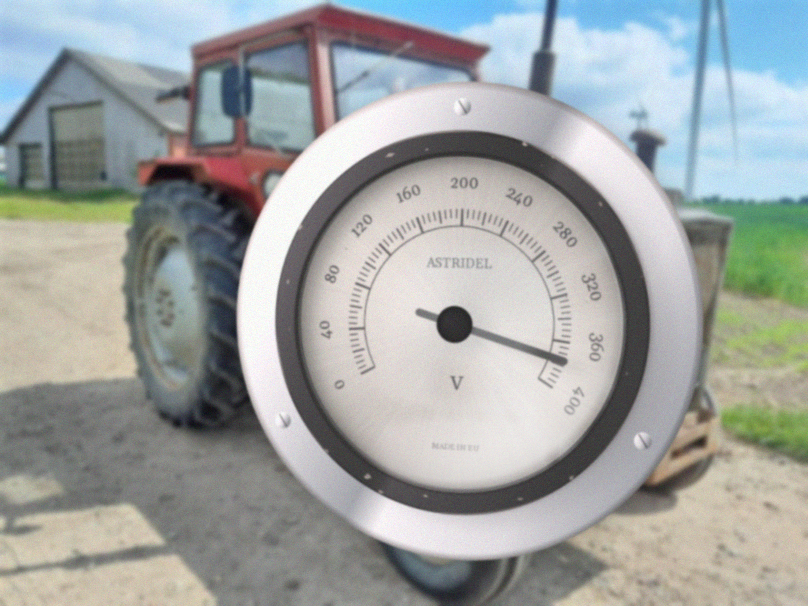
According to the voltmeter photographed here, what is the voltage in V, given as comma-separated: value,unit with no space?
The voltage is 375,V
